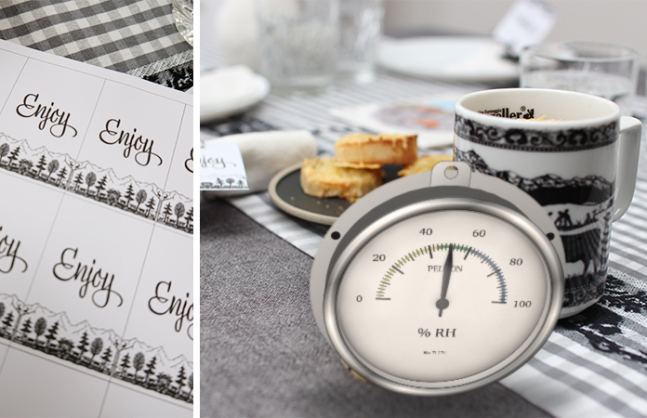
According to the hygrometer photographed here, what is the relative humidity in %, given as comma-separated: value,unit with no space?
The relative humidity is 50,%
